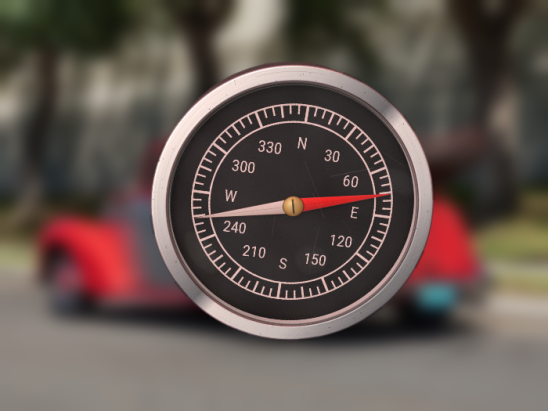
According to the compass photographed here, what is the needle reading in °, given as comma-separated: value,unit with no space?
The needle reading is 75,°
